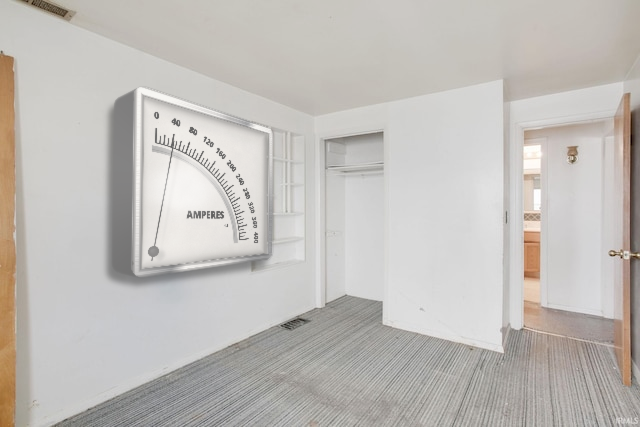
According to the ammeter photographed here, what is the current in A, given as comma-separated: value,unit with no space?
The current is 40,A
